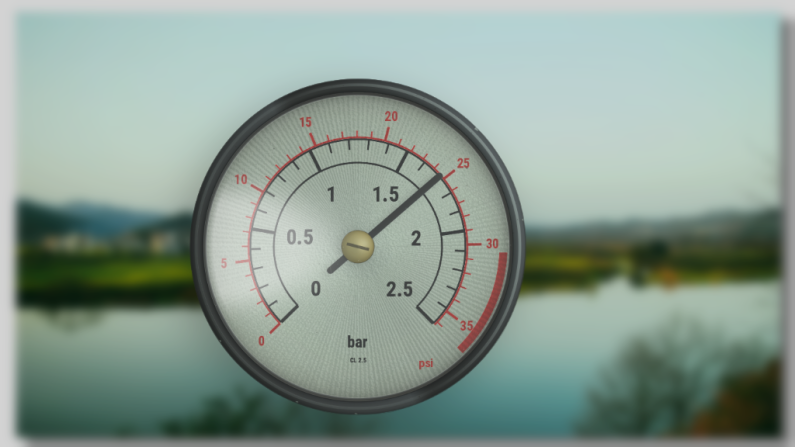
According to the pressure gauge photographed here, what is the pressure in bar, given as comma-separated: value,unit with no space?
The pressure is 1.7,bar
